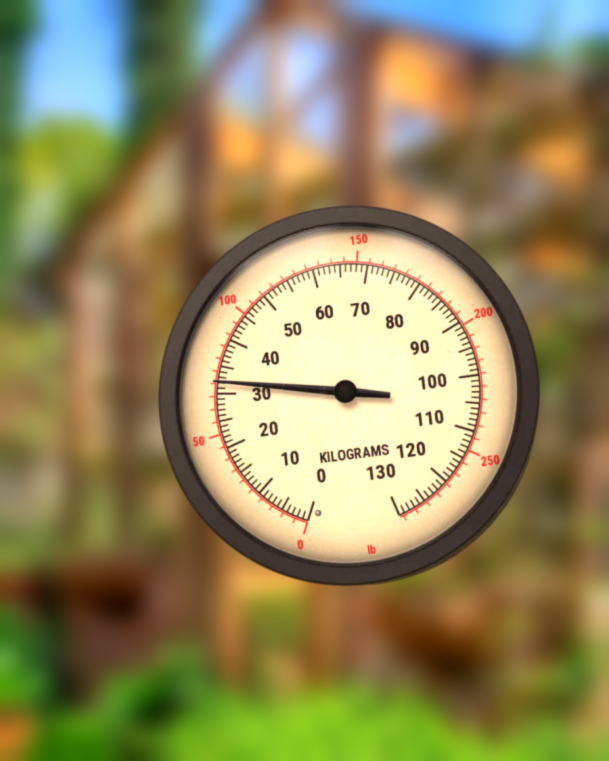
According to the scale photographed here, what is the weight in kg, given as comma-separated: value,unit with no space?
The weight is 32,kg
